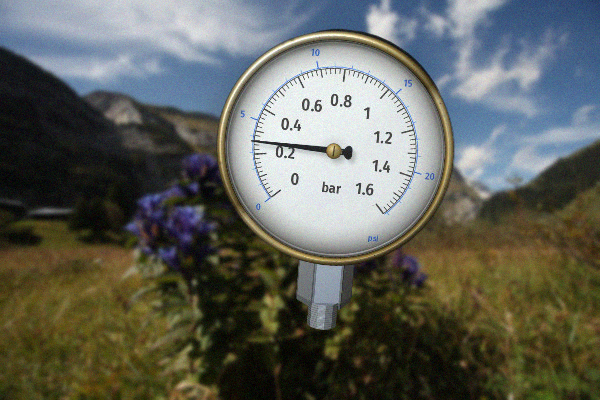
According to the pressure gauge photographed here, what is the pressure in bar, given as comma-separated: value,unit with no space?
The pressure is 0.26,bar
